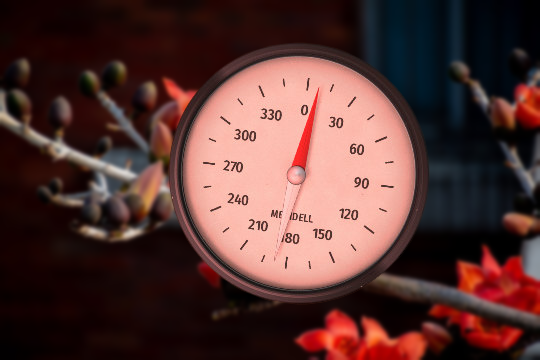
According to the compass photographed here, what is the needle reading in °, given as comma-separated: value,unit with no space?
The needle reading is 7.5,°
